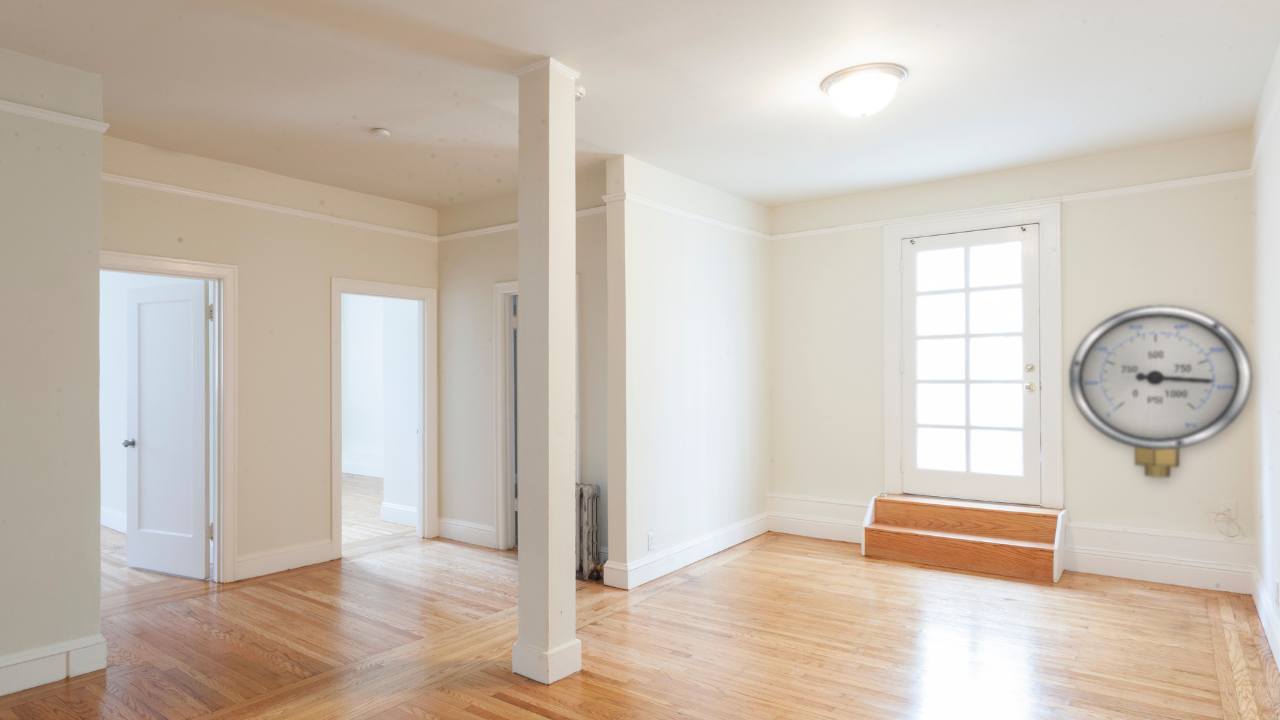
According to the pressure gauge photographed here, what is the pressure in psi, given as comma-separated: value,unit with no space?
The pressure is 850,psi
